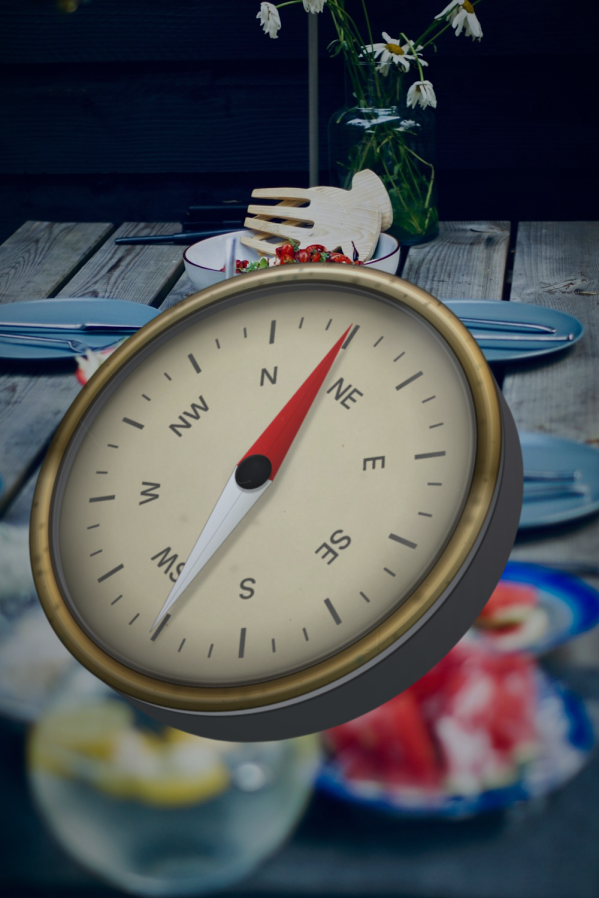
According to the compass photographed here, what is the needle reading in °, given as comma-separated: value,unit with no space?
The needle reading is 30,°
